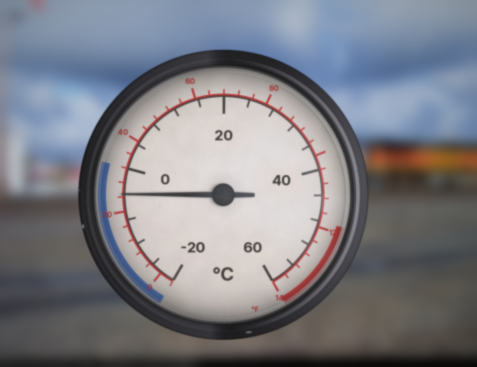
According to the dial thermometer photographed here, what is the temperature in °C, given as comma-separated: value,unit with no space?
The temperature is -4,°C
